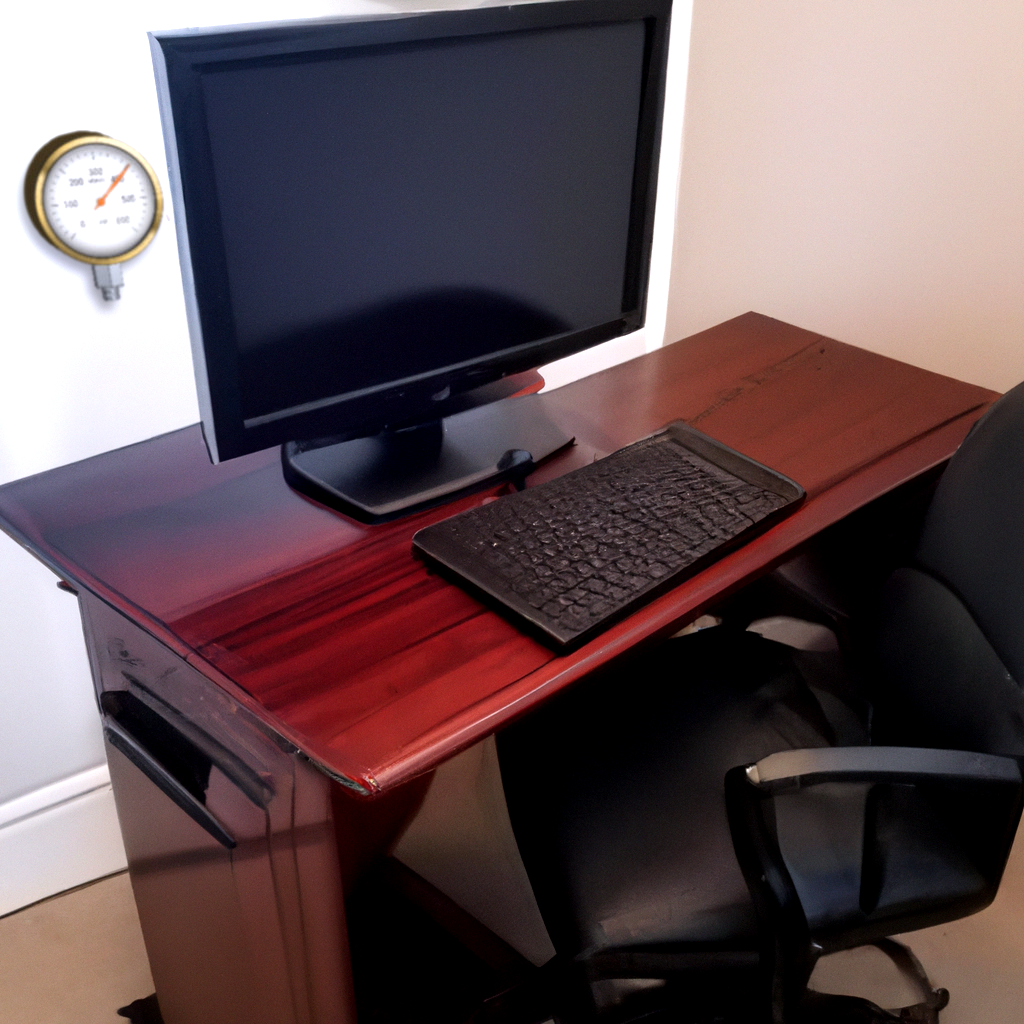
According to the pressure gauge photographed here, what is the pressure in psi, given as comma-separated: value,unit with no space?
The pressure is 400,psi
